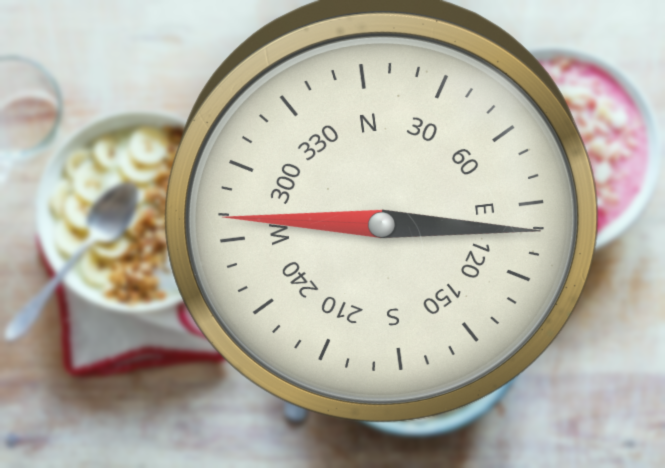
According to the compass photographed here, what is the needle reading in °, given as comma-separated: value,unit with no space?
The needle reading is 280,°
